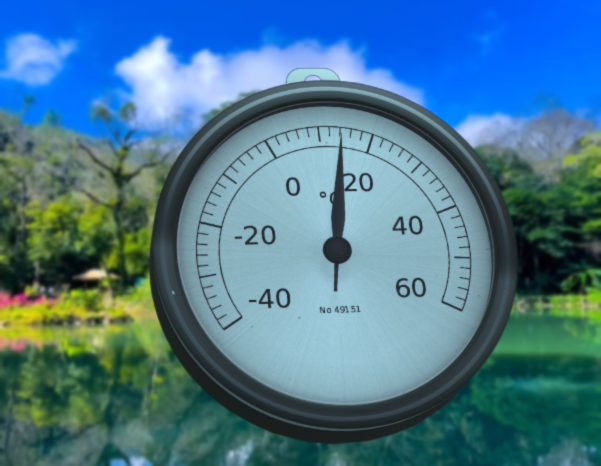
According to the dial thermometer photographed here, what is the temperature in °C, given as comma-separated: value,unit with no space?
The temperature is 14,°C
